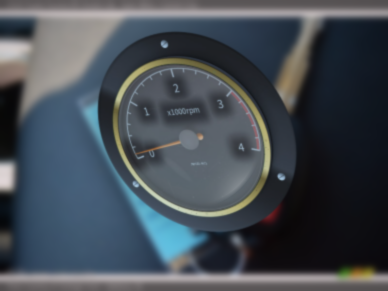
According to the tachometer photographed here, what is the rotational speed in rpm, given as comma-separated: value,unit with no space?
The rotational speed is 100,rpm
